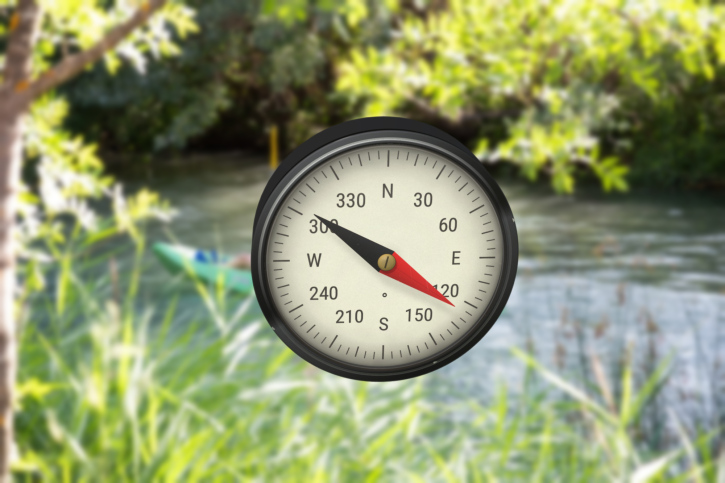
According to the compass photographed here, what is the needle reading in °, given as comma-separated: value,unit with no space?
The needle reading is 125,°
